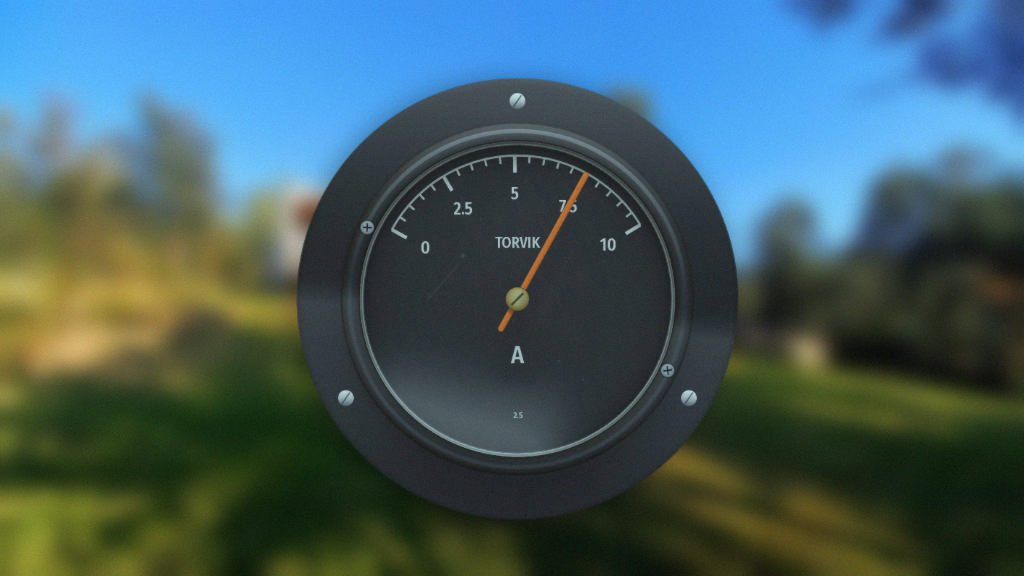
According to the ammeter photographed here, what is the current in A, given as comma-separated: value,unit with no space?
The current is 7.5,A
